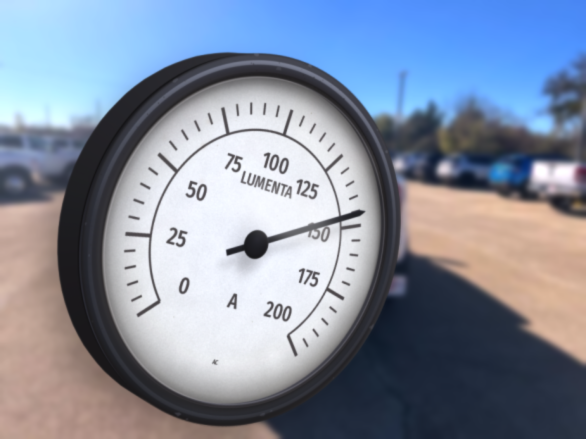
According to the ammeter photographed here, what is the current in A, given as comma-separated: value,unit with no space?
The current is 145,A
